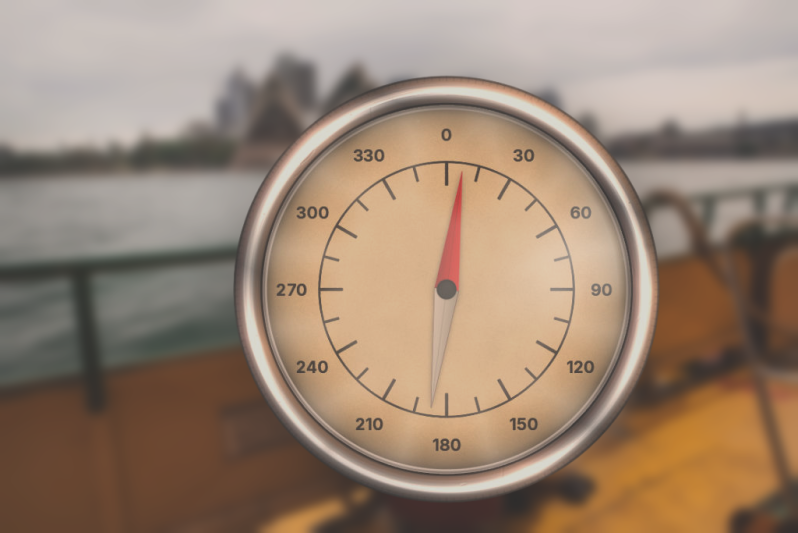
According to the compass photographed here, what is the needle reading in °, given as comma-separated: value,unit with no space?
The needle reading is 7.5,°
